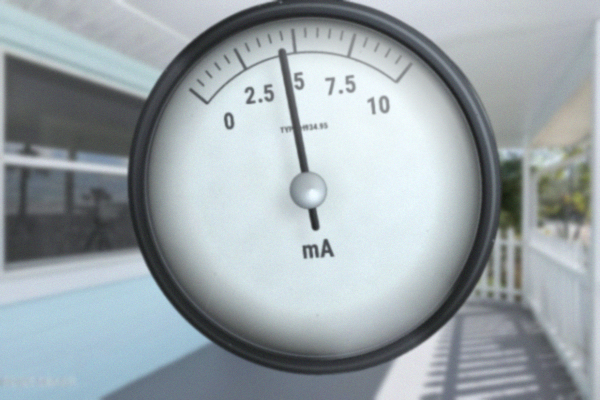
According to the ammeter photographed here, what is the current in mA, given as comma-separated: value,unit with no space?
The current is 4.5,mA
